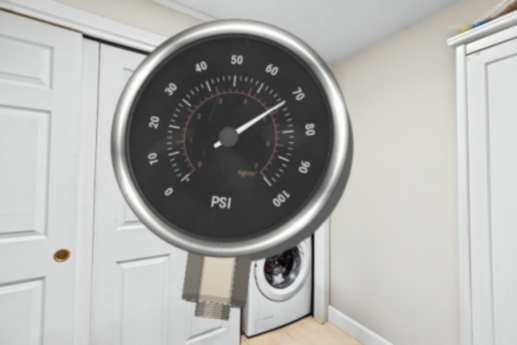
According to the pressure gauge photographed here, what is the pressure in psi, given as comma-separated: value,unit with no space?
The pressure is 70,psi
